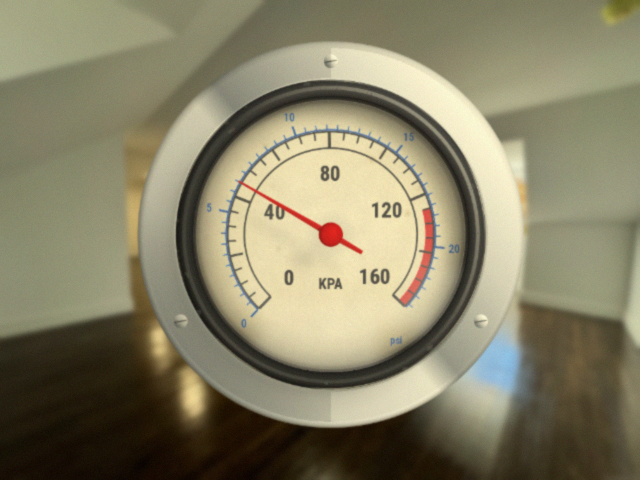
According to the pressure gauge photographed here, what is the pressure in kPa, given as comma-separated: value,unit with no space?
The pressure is 45,kPa
